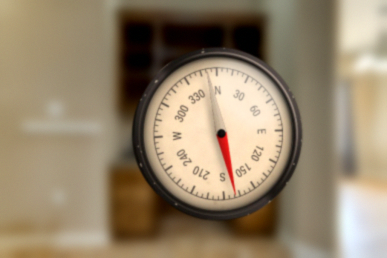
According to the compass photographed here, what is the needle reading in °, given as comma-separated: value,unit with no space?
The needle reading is 170,°
